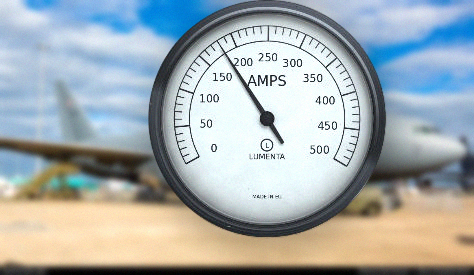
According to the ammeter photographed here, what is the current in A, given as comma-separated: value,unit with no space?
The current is 180,A
